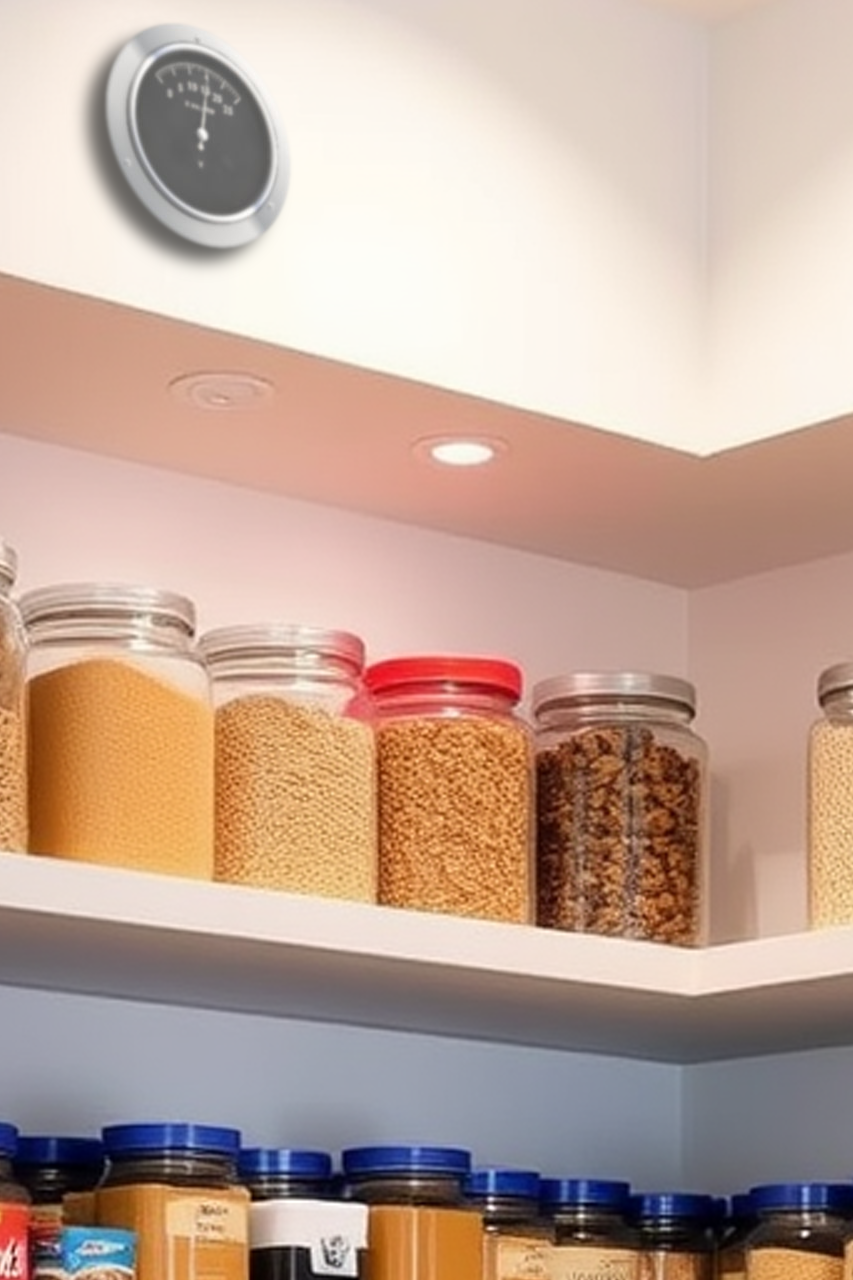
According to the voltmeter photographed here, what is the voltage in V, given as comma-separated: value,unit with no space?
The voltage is 15,V
